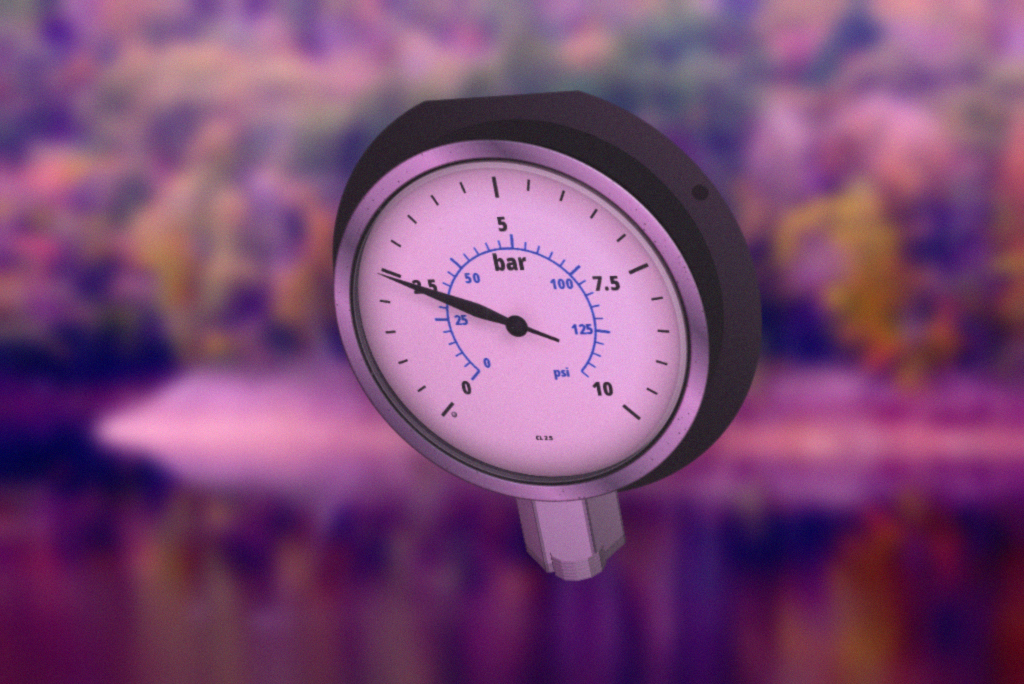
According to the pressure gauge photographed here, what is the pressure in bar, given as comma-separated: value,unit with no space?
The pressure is 2.5,bar
